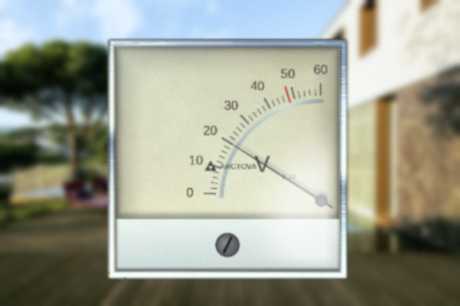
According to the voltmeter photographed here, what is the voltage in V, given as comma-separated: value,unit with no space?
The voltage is 20,V
